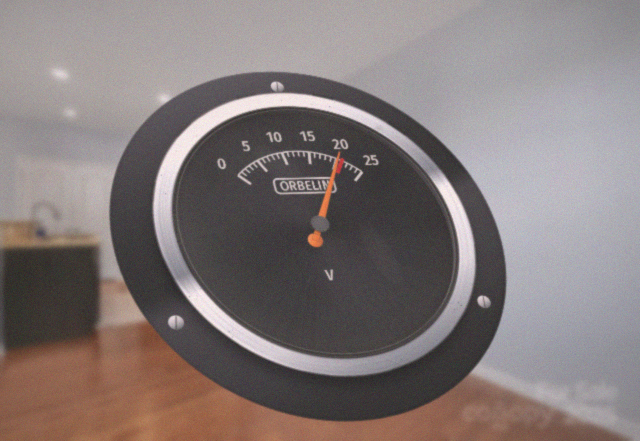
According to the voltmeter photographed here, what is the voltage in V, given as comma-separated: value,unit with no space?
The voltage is 20,V
